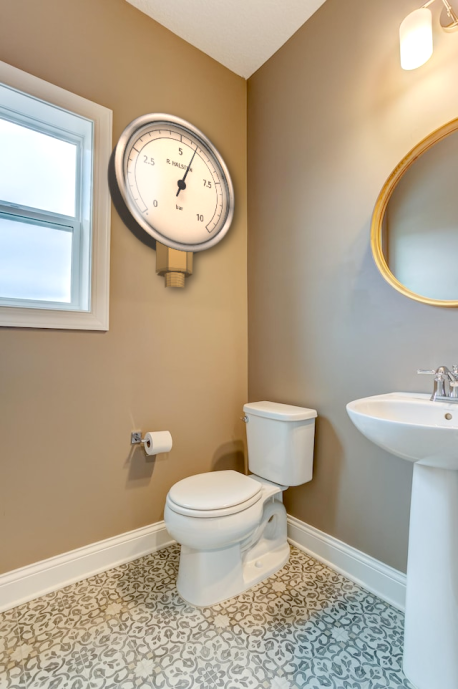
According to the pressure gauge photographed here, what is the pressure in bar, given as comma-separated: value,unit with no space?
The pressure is 5.75,bar
